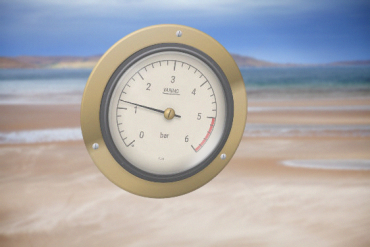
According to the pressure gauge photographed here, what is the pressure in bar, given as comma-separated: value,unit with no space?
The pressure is 1.2,bar
